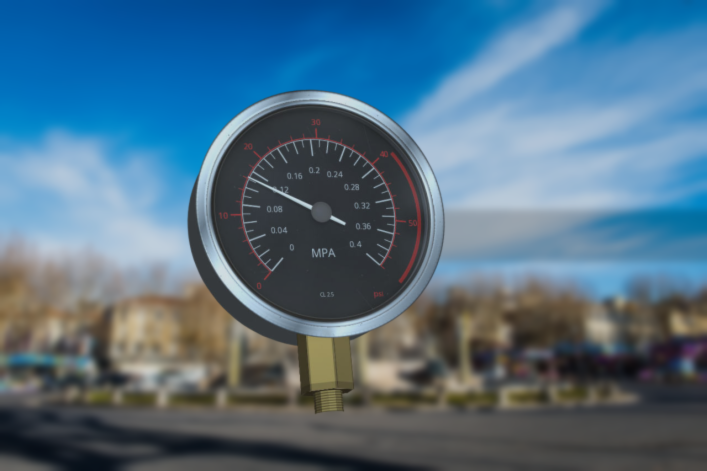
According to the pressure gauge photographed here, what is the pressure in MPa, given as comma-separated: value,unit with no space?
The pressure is 0.11,MPa
